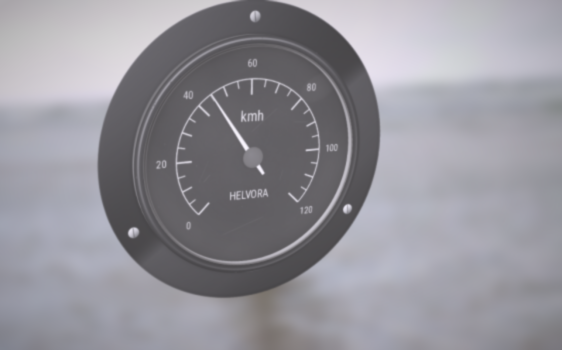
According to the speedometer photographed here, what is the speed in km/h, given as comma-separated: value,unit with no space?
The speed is 45,km/h
